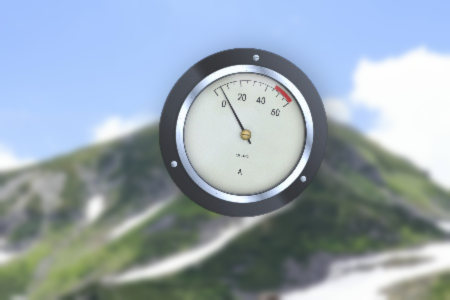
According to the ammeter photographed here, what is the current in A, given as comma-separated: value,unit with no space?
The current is 5,A
